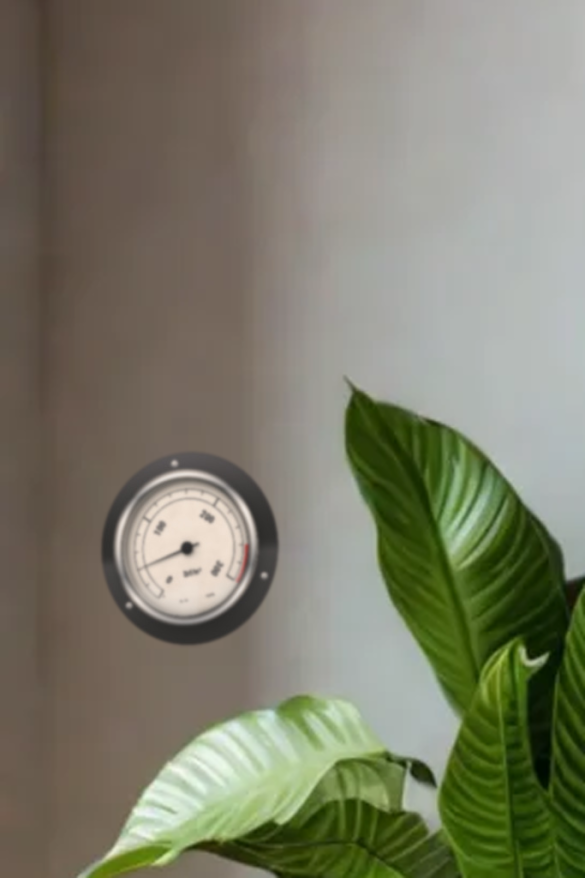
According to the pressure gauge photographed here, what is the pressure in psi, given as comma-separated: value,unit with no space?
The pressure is 40,psi
